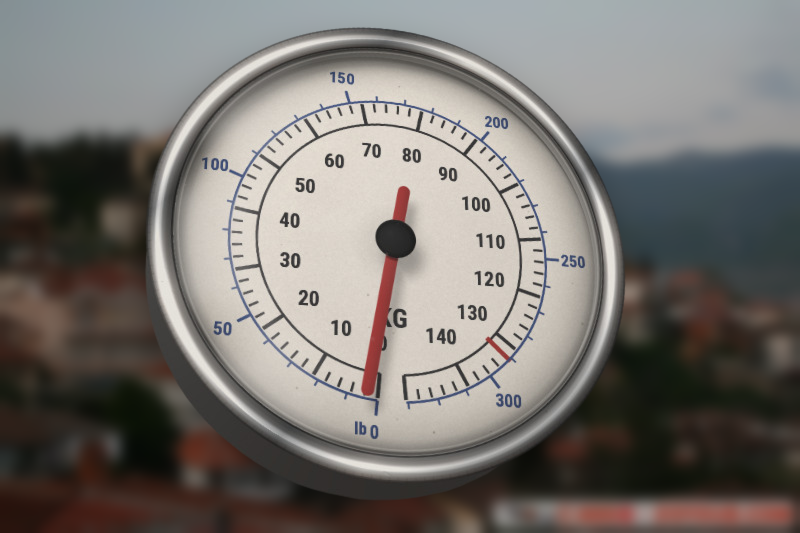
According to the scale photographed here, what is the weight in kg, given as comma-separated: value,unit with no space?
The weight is 2,kg
